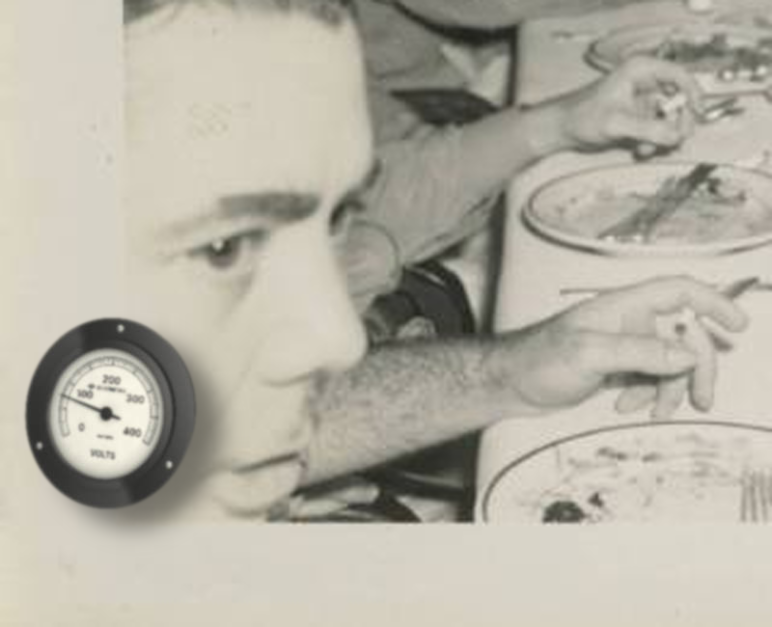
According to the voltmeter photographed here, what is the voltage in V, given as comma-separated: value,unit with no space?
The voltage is 75,V
